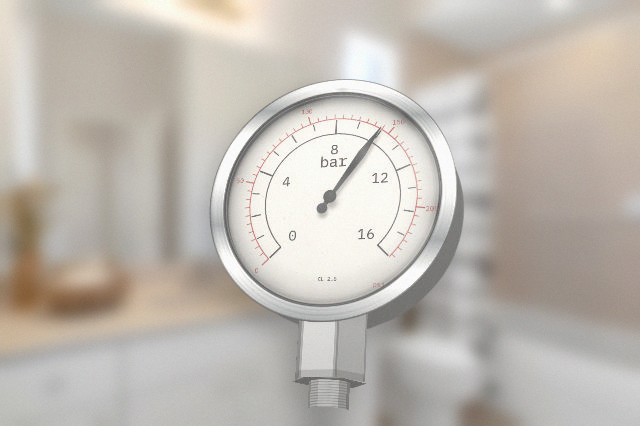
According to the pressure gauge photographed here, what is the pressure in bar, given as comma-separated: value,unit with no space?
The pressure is 10,bar
